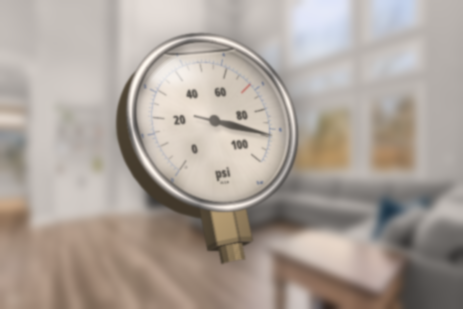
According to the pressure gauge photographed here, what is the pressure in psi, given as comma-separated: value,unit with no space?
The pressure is 90,psi
